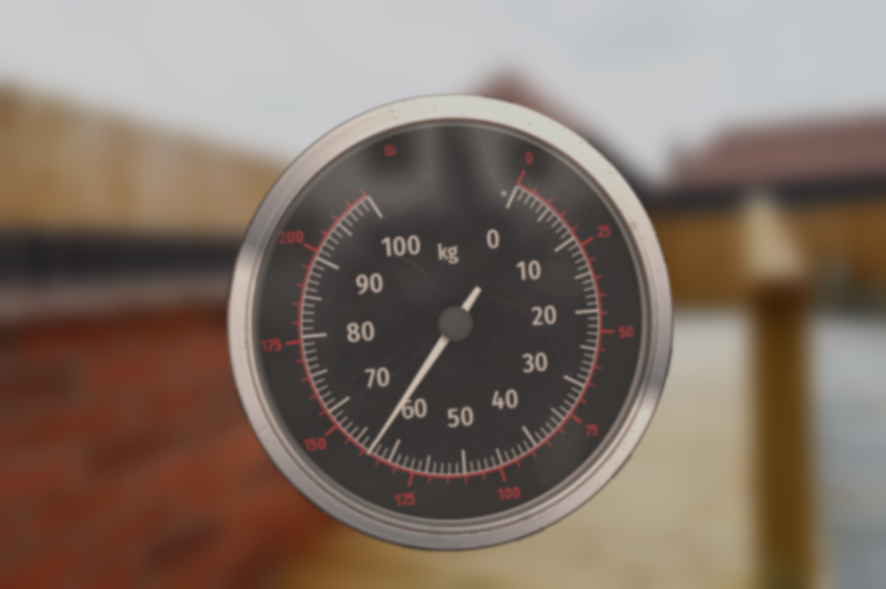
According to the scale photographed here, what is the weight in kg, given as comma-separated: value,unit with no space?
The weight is 63,kg
